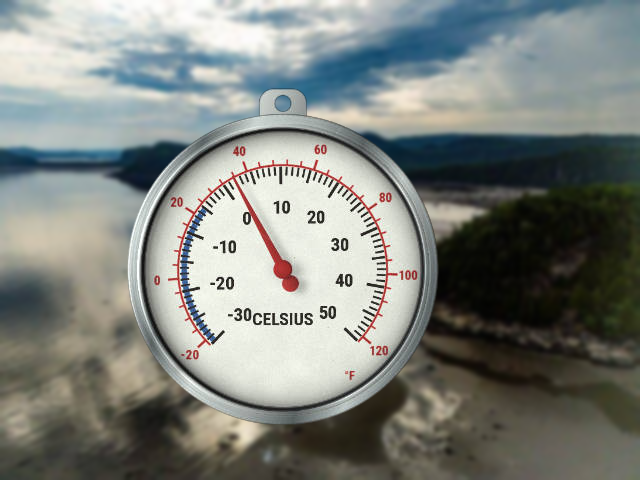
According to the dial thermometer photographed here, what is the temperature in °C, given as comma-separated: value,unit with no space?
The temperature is 2,°C
